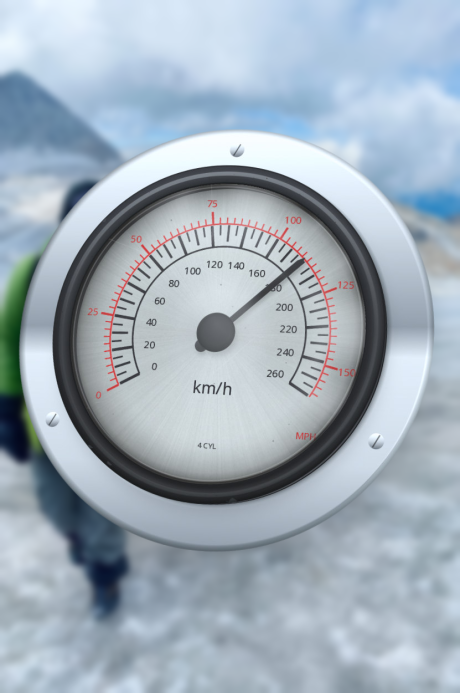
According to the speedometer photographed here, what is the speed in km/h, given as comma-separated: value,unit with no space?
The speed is 180,km/h
